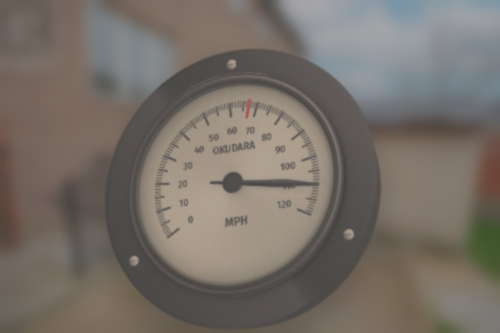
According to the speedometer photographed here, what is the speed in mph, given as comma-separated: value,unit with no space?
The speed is 110,mph
